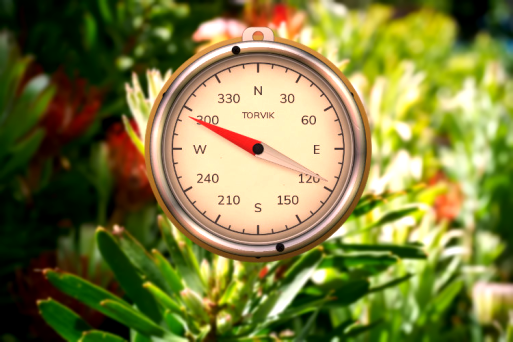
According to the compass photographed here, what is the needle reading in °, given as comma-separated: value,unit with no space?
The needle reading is 295,°
